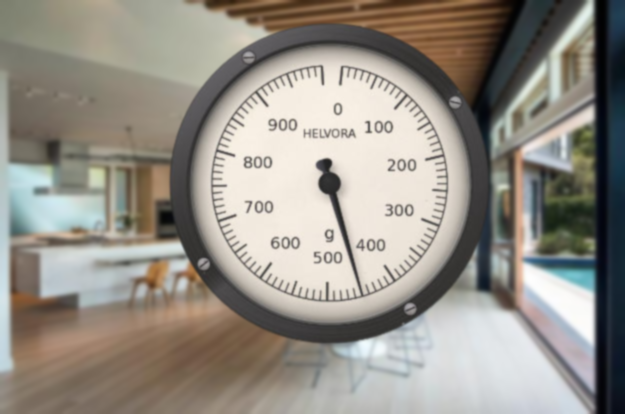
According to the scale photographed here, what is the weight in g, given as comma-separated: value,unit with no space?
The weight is 450,g
